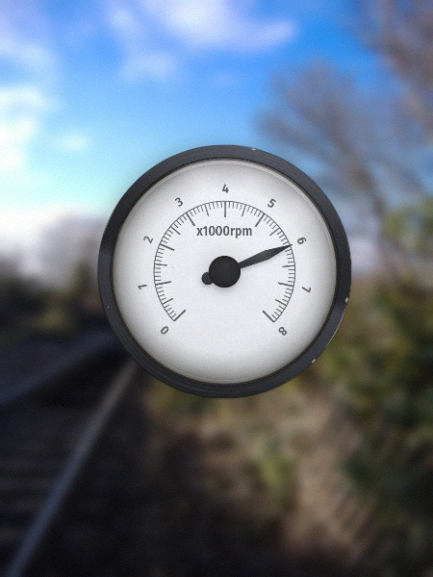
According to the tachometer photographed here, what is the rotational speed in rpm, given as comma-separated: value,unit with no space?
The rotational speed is 6000,rpm
